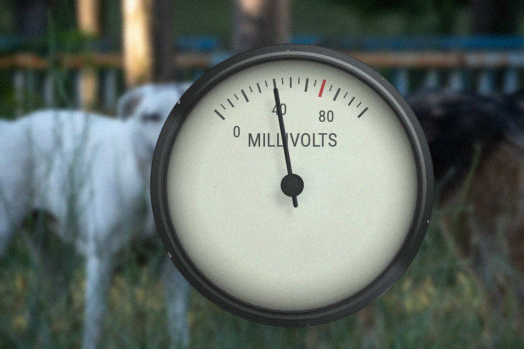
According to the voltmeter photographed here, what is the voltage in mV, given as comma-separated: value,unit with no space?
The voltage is 40,mV
